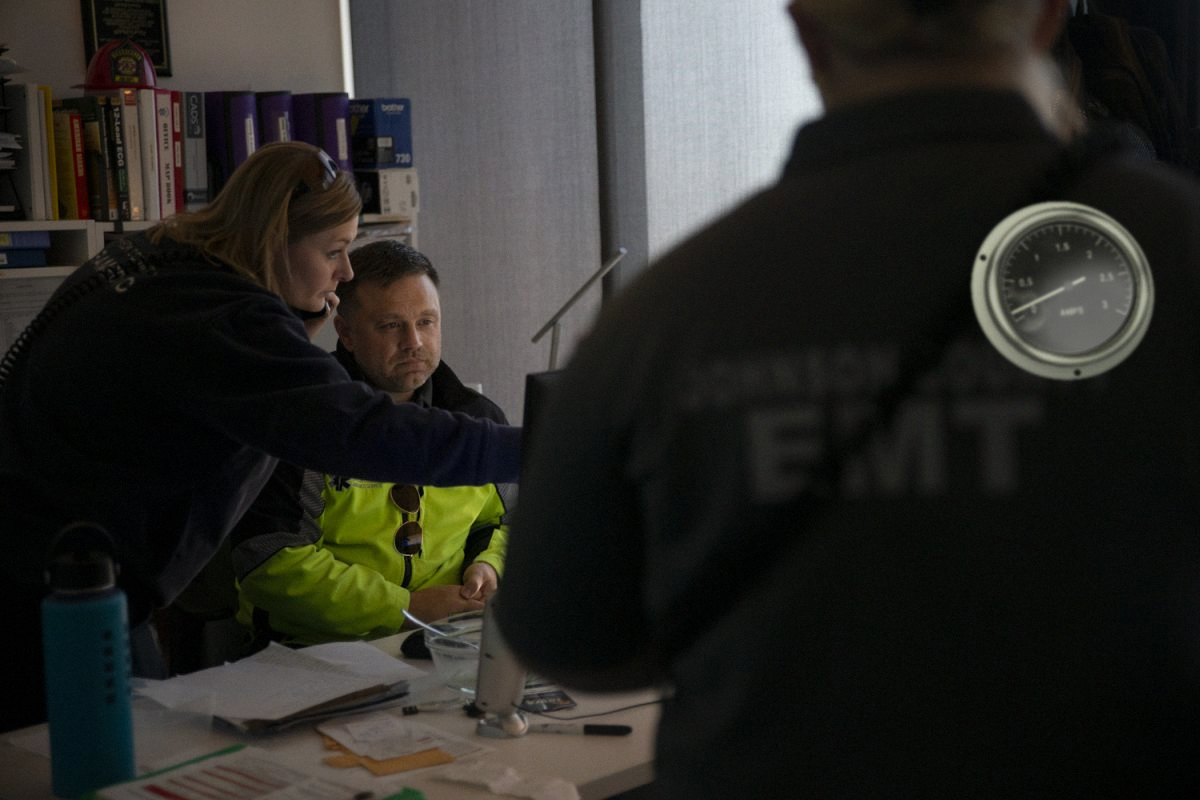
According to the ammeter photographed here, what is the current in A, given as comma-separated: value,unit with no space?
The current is 0.1,A
